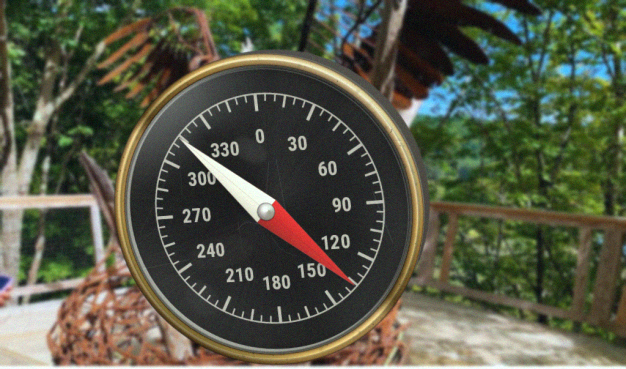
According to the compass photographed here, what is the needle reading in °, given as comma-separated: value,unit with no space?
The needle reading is 135,°
